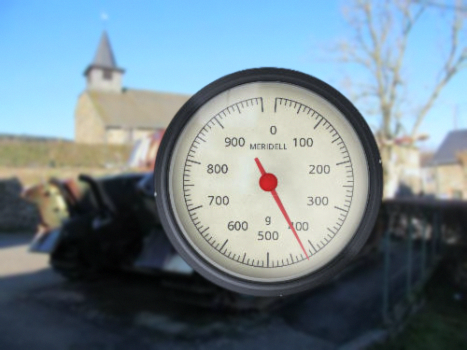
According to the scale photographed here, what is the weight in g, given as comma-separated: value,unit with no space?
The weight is 420,g
